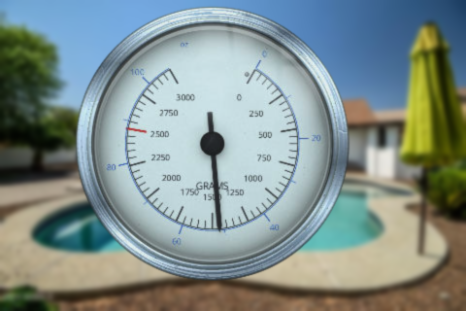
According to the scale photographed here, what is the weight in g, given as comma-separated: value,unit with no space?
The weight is 1450,g
